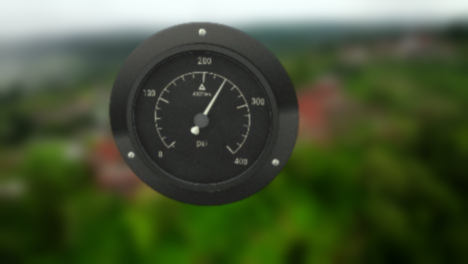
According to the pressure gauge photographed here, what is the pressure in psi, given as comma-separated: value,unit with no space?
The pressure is 240,psi
